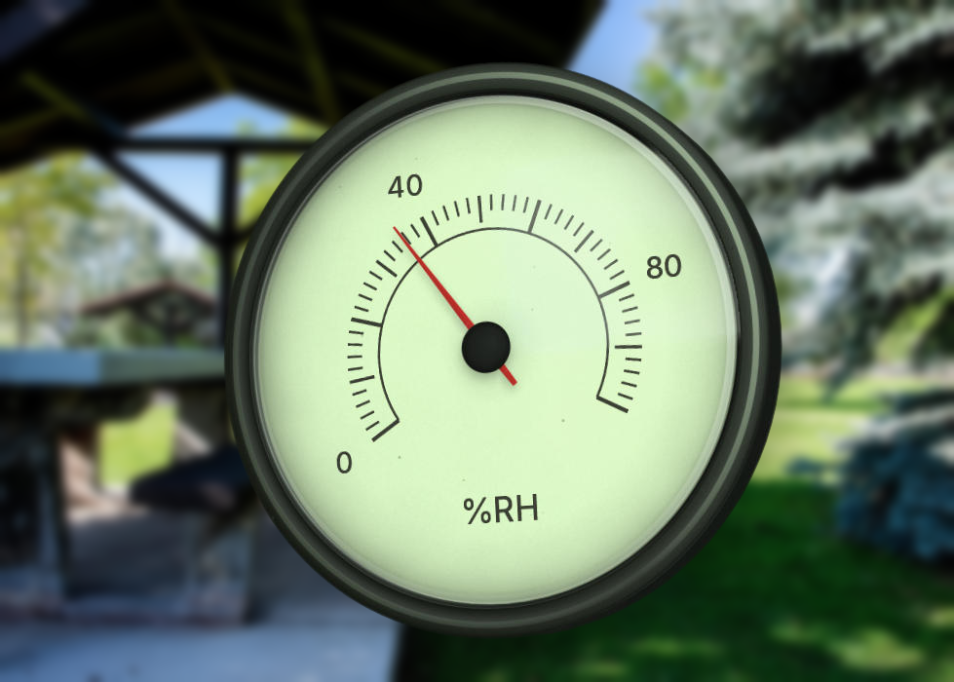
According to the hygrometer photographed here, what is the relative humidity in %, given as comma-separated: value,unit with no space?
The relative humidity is 36,%
